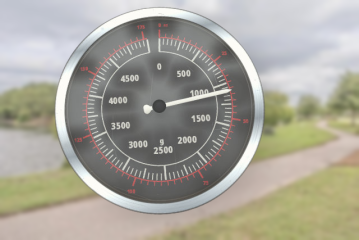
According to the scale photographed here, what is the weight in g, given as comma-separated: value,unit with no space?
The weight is 1100,g
